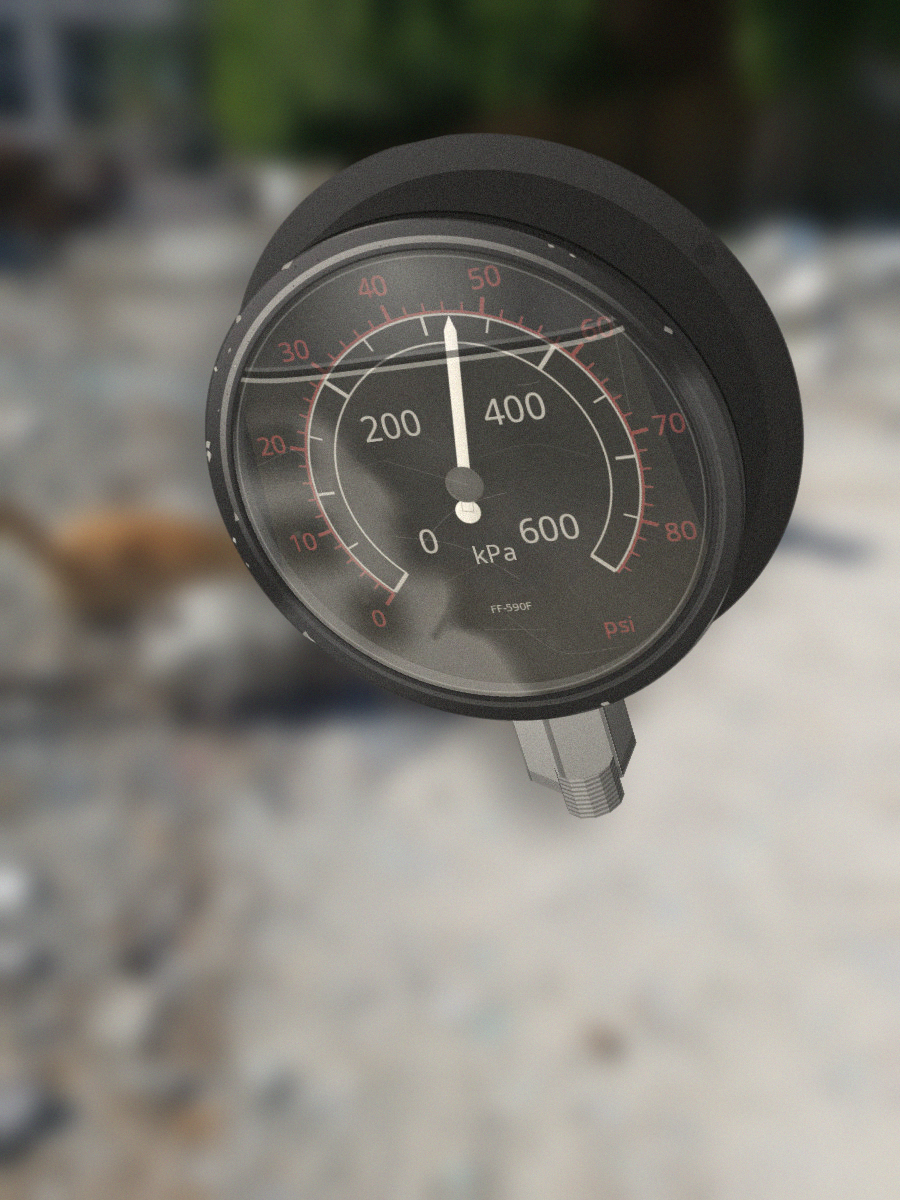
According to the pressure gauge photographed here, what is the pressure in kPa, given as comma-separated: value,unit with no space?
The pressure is 325,kPa
